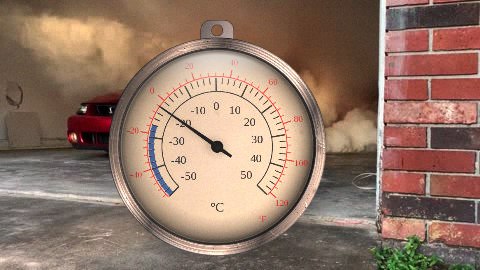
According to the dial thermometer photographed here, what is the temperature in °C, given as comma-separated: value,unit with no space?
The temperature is -20,°C
